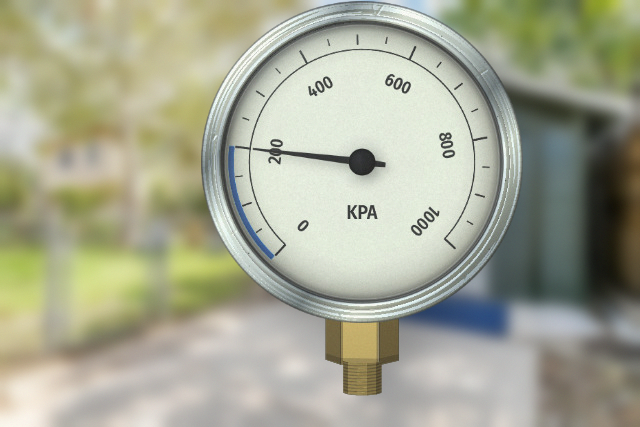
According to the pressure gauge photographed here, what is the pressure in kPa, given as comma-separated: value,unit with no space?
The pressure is 200,kPa
